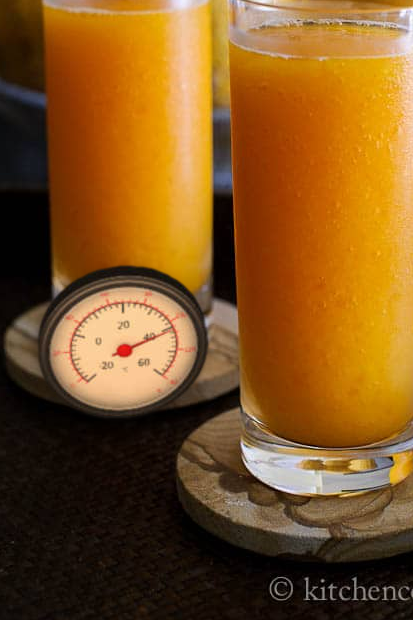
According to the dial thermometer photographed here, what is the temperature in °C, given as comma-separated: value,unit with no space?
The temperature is 40,°C
